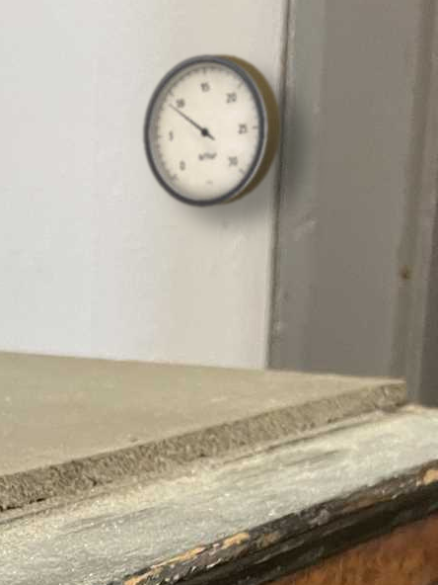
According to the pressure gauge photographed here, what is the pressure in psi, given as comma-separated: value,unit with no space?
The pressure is 9,psi
